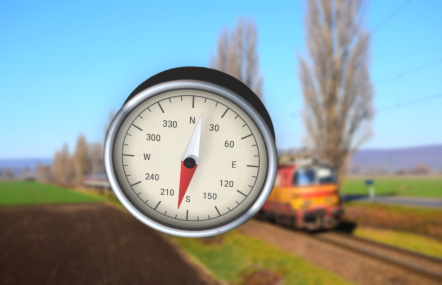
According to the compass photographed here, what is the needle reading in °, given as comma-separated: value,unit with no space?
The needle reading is 190,°
